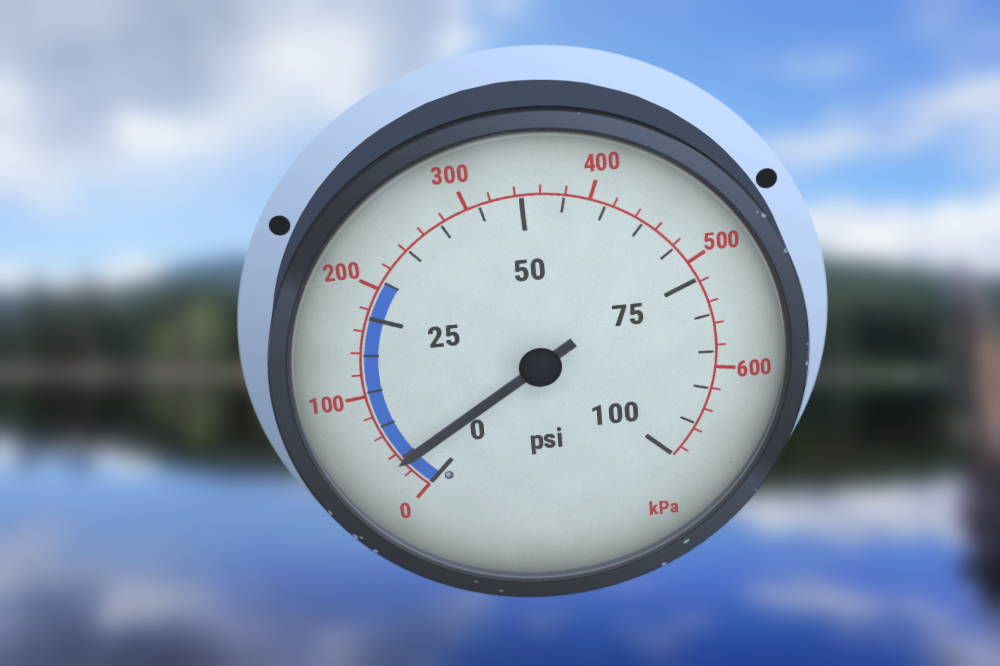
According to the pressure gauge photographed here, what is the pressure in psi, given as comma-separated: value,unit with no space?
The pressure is 5,psi
